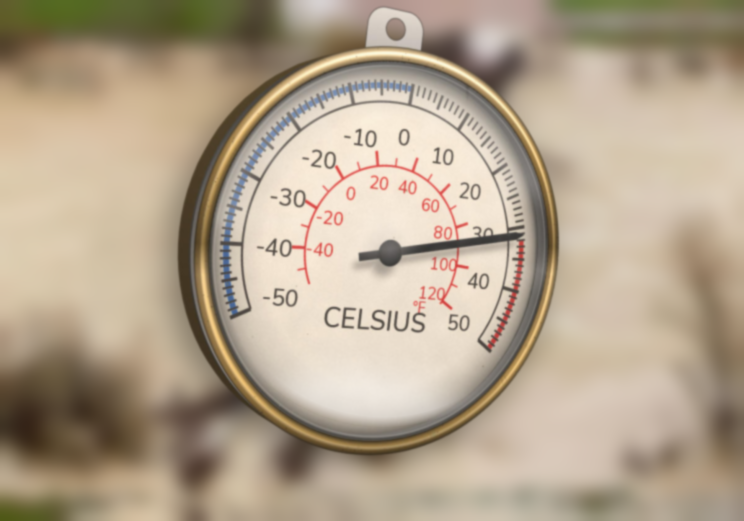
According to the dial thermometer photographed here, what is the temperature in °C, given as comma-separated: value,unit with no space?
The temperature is 31,°C
